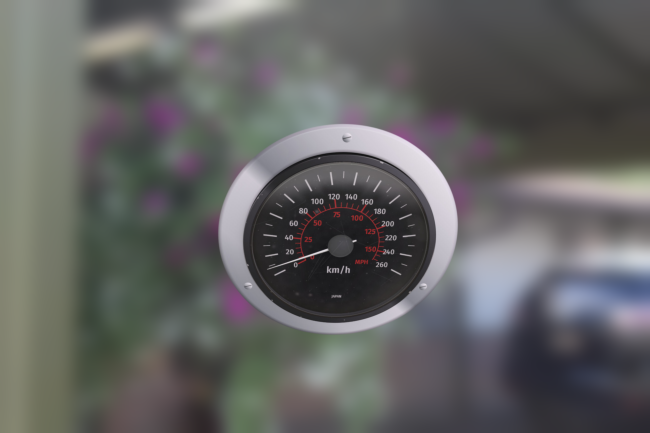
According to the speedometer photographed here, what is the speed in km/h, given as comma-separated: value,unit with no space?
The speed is 10,km/h
